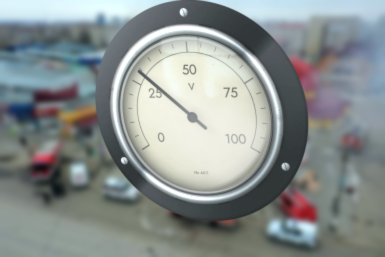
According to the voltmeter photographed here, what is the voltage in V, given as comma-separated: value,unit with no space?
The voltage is 30,V
